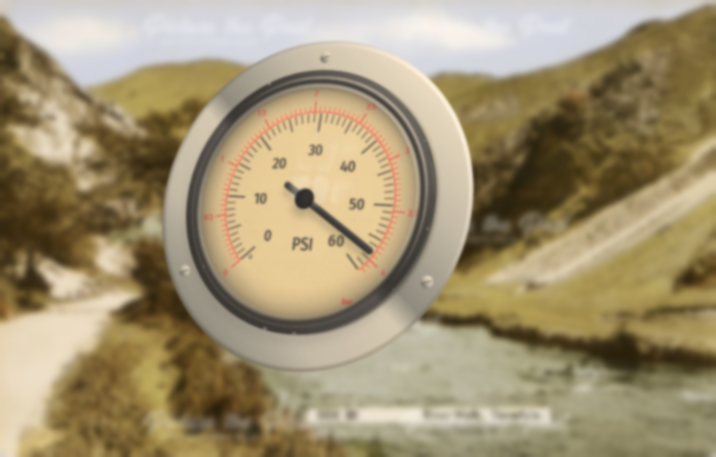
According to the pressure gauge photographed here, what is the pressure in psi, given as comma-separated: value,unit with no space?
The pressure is 57,psi
